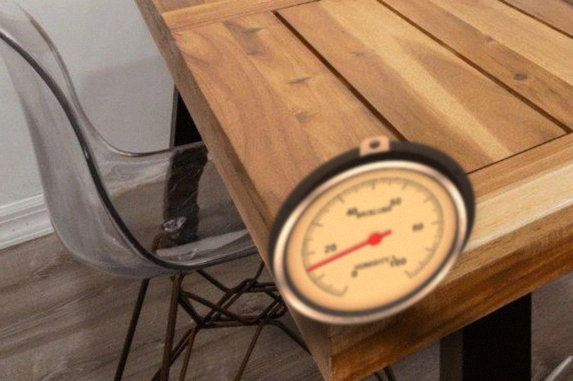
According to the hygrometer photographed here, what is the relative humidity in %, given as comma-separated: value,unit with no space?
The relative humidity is 15,%
